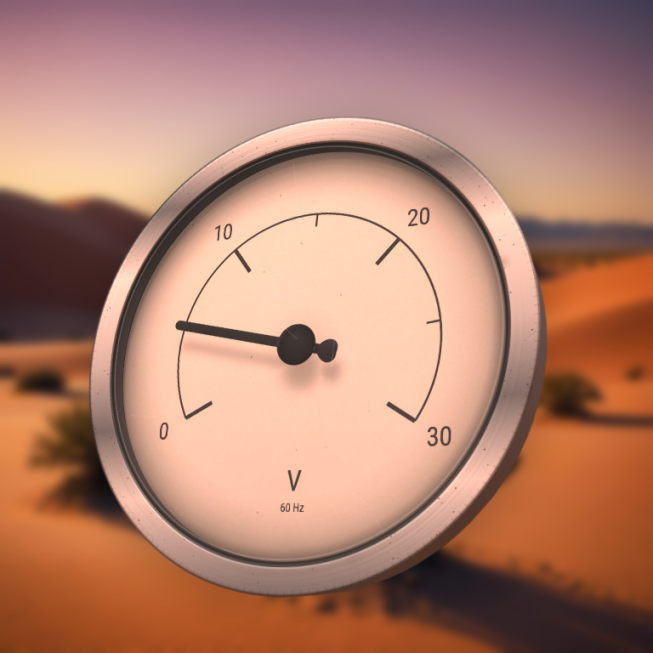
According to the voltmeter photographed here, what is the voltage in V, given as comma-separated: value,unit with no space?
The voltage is 5,V
